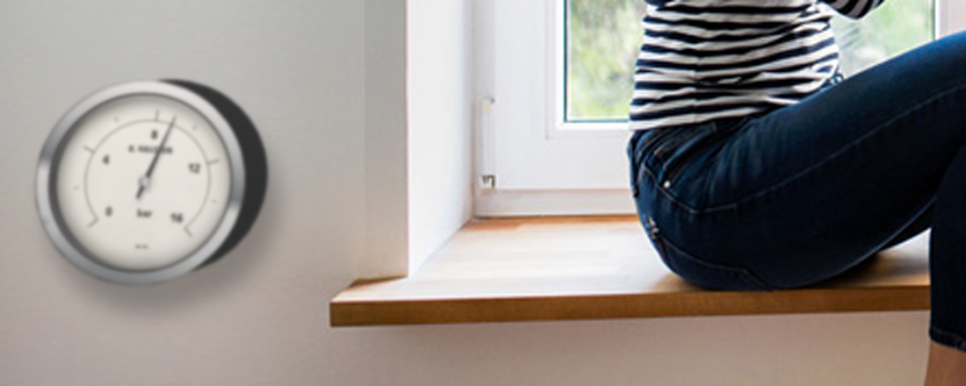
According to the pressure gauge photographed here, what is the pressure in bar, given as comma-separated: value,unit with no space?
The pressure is 9,bar
